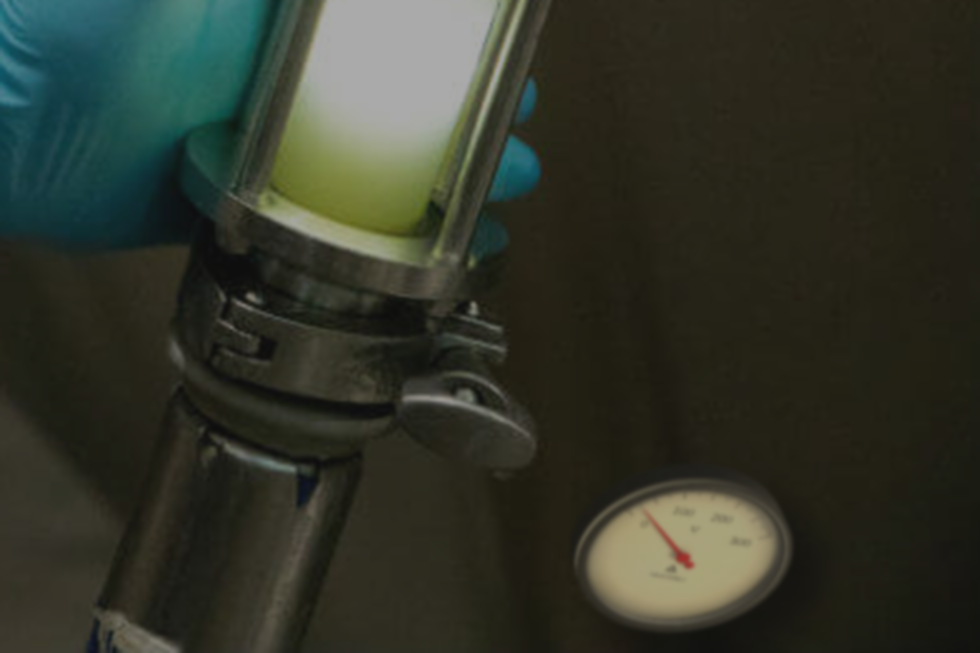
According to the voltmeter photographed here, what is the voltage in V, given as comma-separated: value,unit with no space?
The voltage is 25,V
